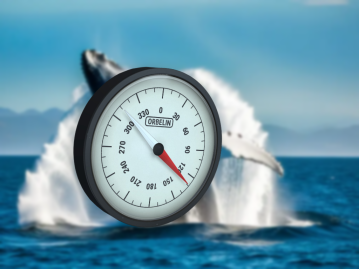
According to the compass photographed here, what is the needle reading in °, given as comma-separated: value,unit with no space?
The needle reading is 130,°
